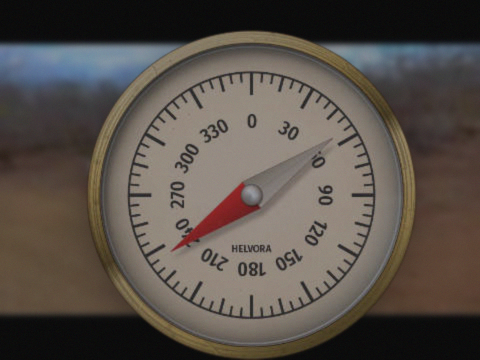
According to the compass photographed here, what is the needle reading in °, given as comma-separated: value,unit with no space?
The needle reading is 235,°
